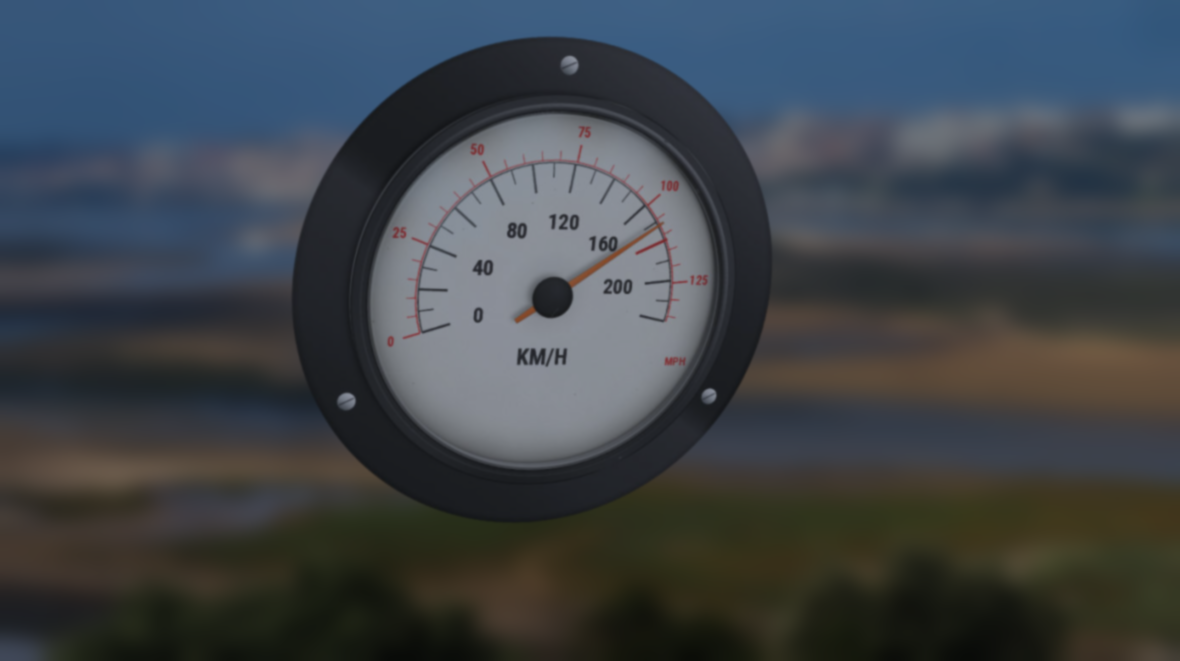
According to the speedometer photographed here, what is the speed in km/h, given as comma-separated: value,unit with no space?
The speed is 170,km/h
